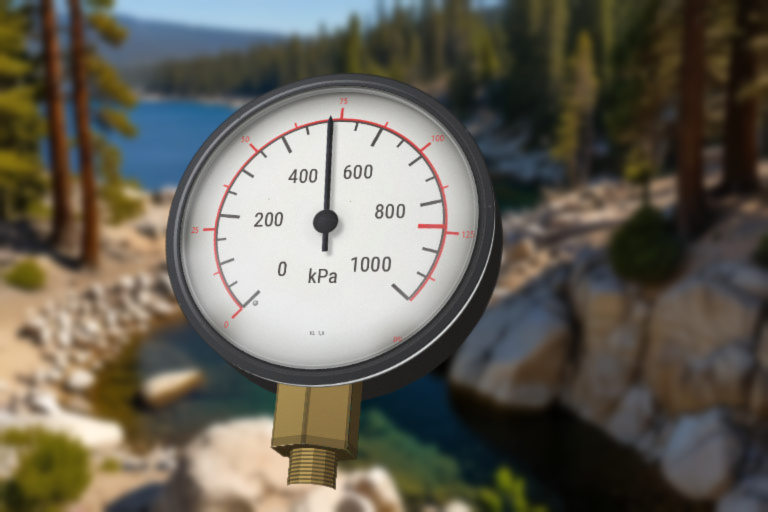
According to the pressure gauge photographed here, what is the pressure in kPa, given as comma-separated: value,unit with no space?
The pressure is 500,kPa
